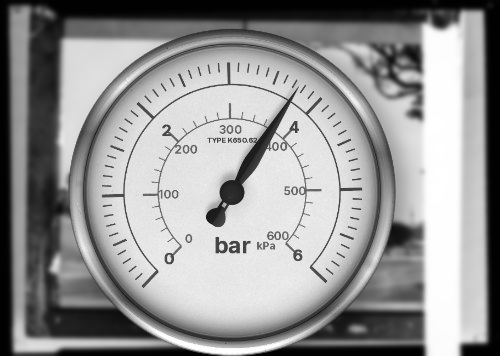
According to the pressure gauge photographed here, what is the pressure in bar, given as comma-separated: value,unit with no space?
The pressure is 3.75,bar
